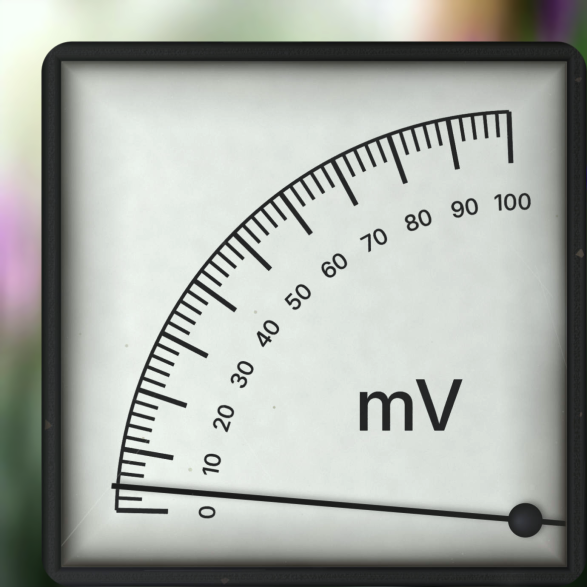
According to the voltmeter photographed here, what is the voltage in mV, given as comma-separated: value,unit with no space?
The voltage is 4,mV
